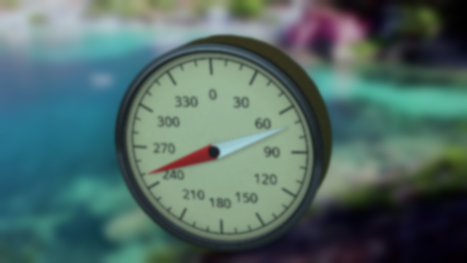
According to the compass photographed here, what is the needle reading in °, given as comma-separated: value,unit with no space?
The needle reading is 250,°
